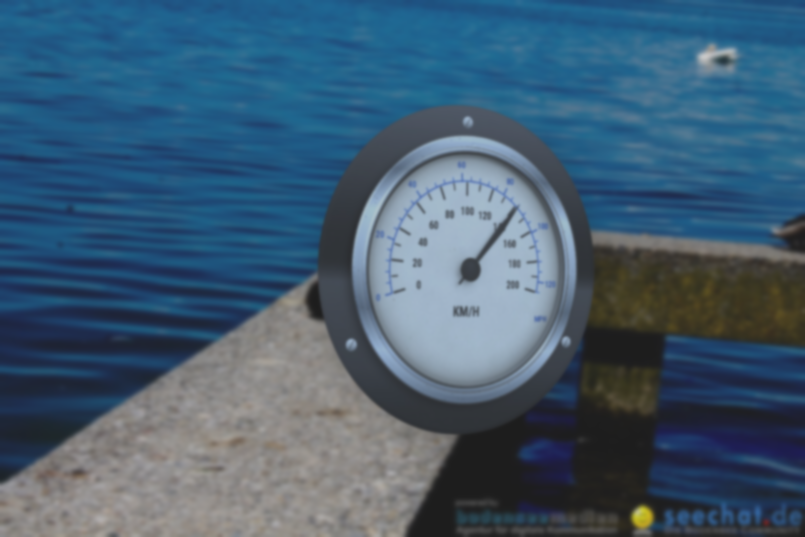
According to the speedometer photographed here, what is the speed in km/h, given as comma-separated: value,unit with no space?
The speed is 140,km/h
